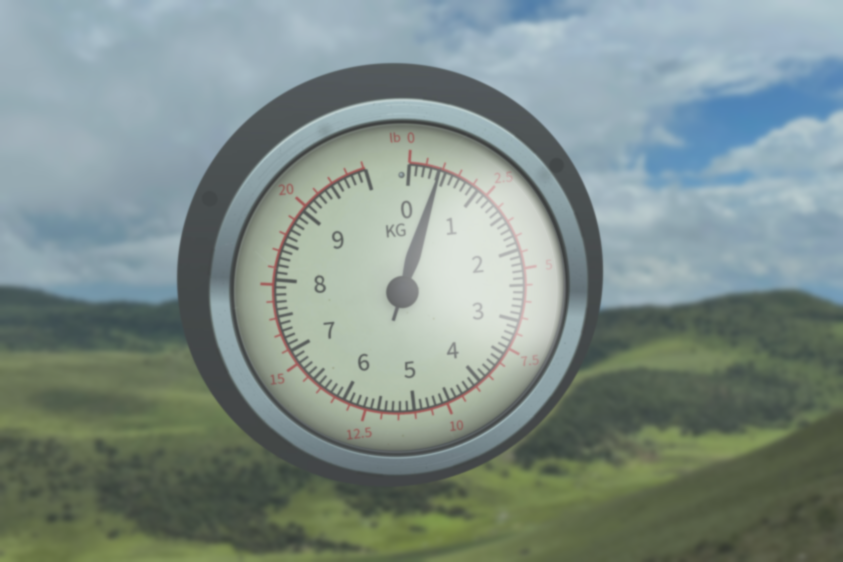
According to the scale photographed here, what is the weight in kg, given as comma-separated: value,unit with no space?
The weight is 0.4,kg
